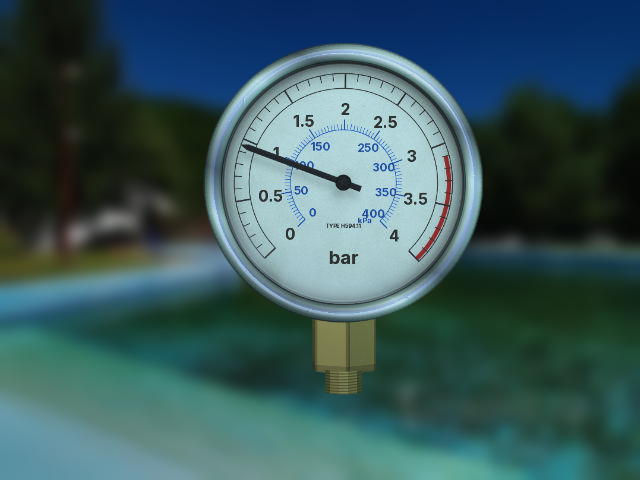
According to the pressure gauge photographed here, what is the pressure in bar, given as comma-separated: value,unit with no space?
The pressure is 0.95,bar
